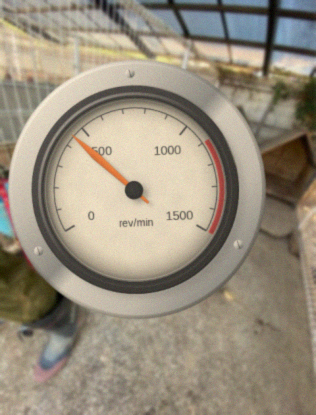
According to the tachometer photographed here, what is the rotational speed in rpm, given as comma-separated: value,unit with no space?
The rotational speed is 450,rpm
